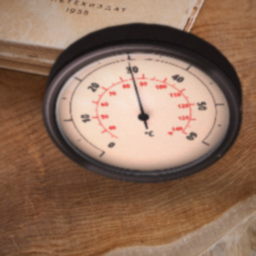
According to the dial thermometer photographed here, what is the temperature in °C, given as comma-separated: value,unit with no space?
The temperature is 30,°C
